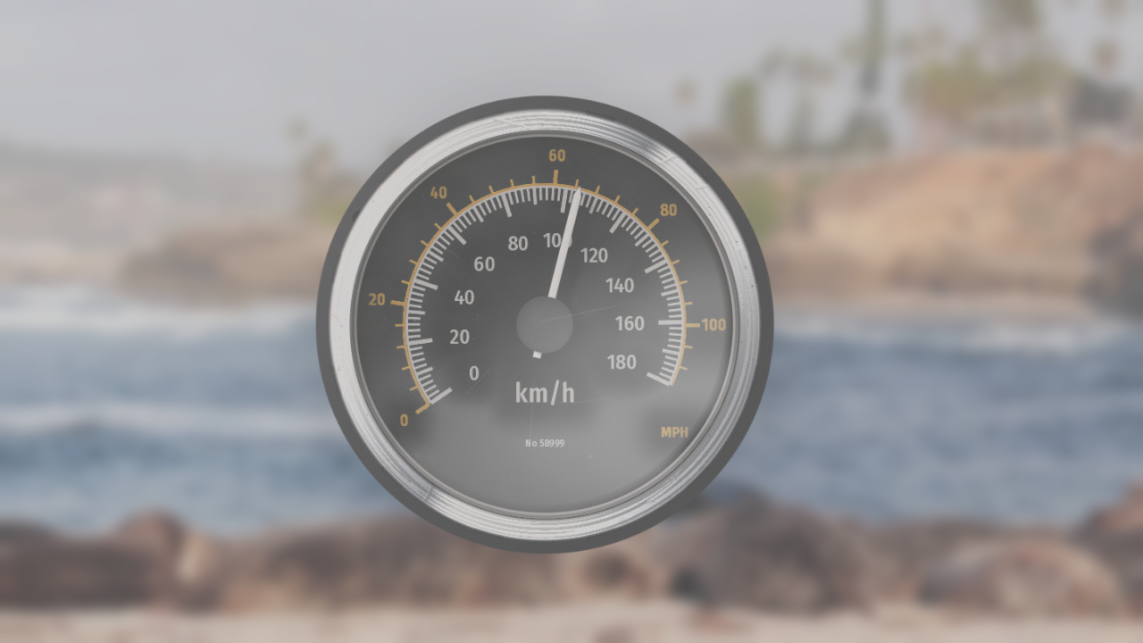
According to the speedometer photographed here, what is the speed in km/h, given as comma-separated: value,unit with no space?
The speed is 104,km/h
